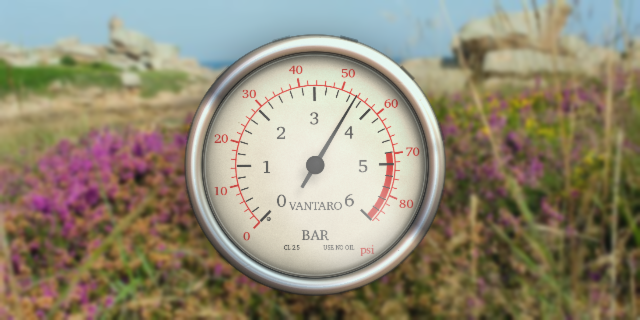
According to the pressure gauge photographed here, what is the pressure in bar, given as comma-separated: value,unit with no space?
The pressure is 3.7,bar
